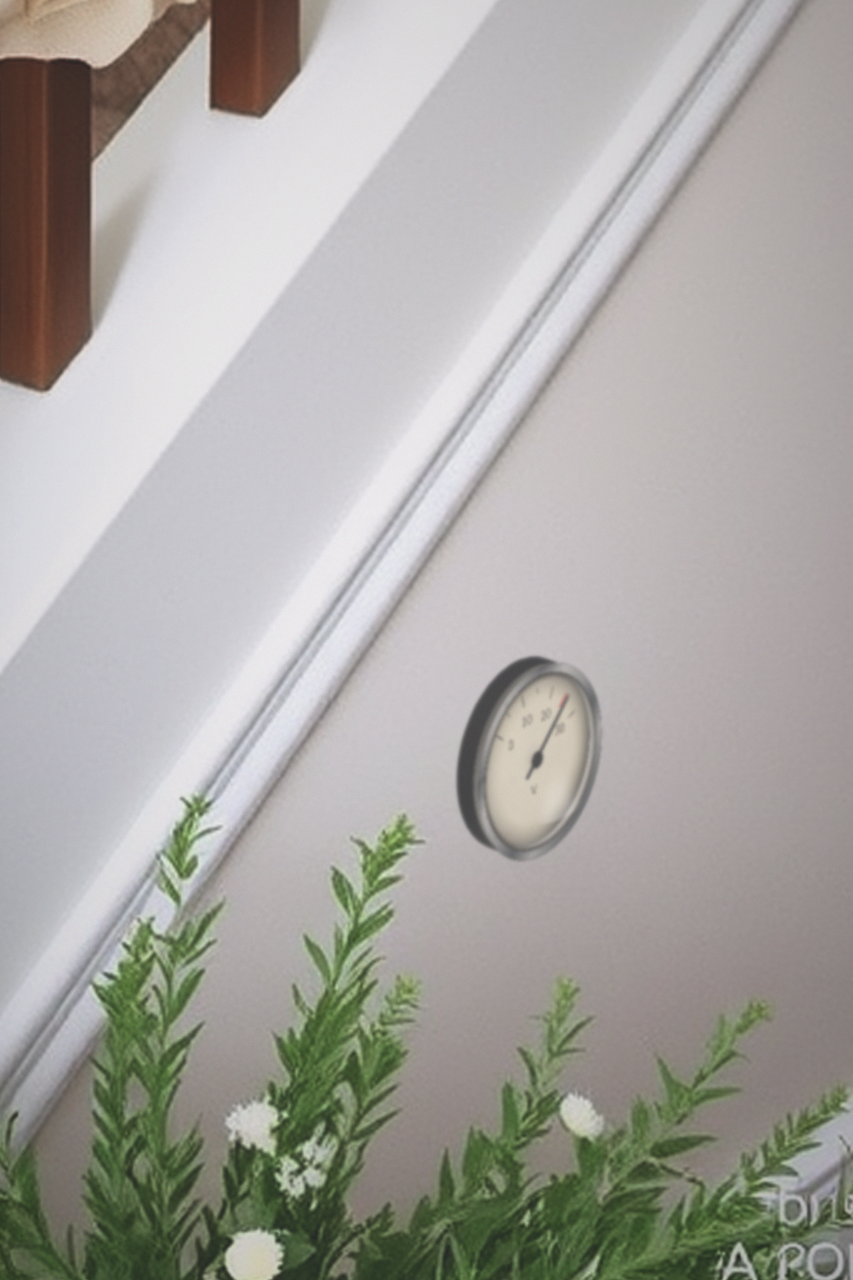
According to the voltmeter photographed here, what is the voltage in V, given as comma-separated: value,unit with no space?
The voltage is 25,V
